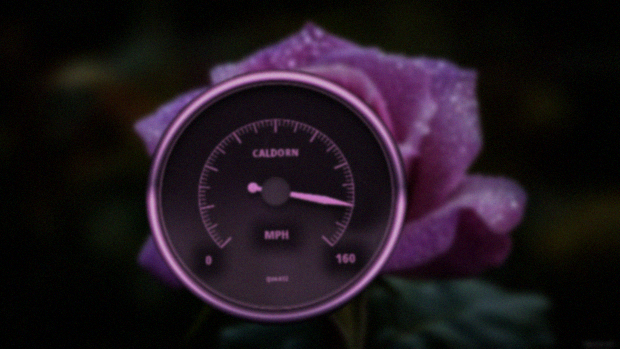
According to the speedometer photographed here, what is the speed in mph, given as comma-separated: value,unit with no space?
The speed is 140,mph
